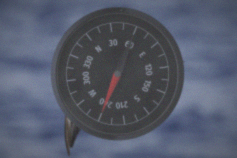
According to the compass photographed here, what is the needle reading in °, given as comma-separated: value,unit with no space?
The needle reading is 240,°
